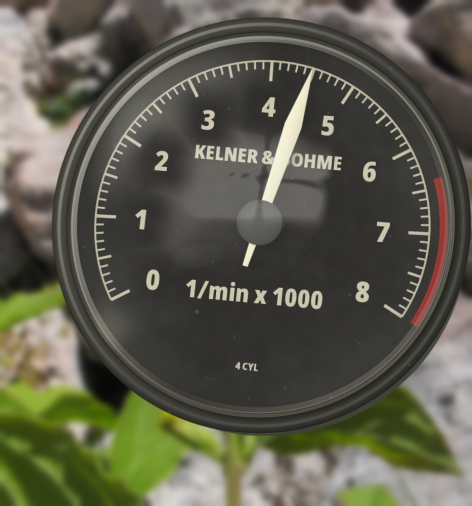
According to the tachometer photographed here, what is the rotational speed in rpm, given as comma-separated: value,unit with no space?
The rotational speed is 4500,rpm
